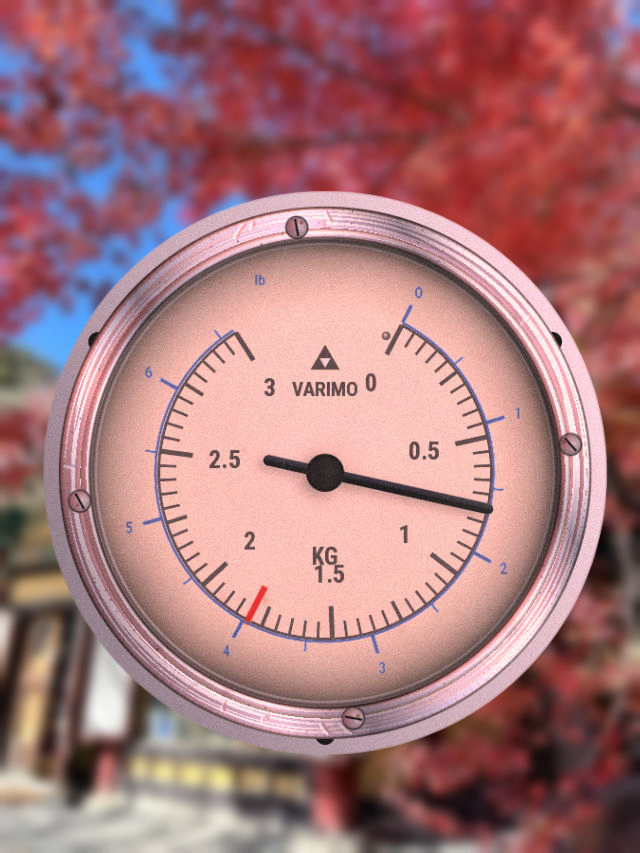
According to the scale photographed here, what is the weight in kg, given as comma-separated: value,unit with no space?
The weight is 0.75,kg
